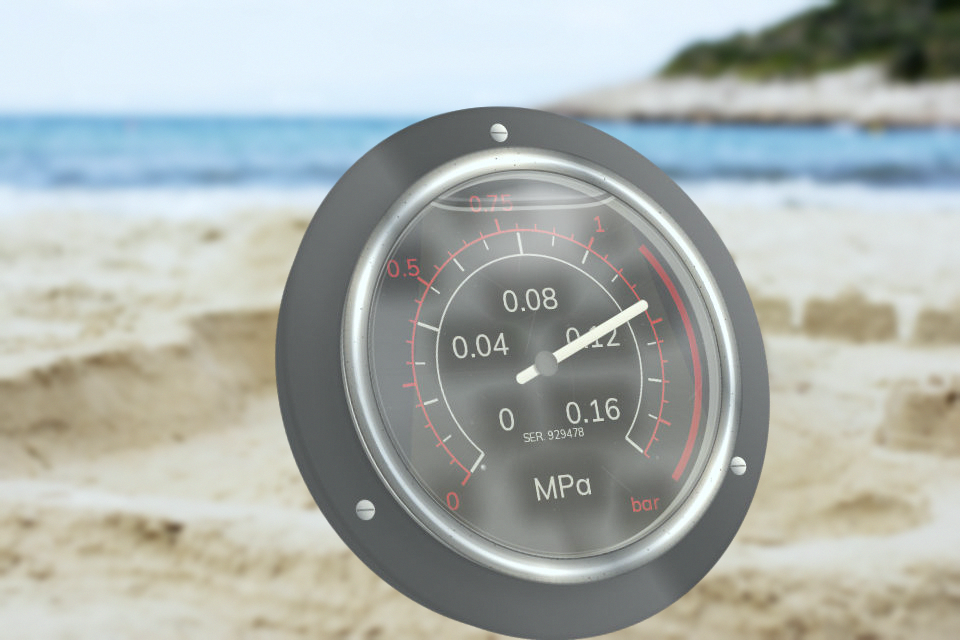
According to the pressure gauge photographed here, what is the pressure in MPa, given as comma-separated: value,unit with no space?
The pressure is 0.12,MPa
